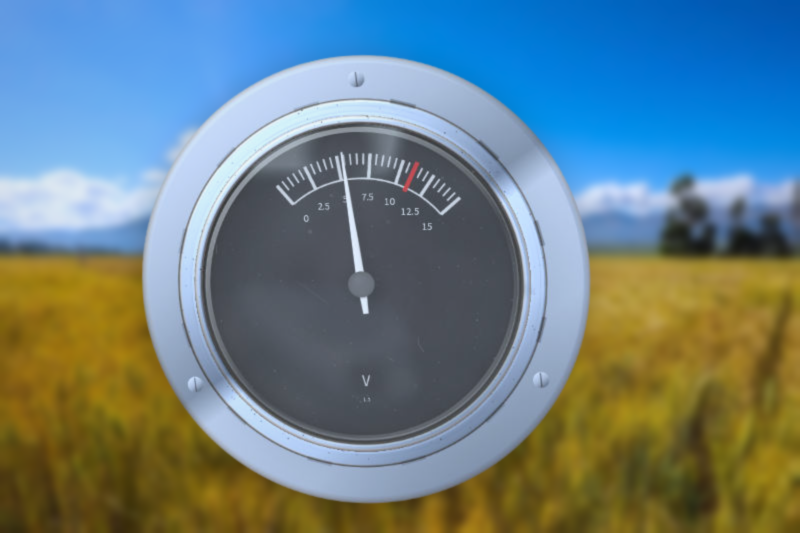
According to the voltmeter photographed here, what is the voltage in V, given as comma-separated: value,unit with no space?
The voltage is 5.5,V
